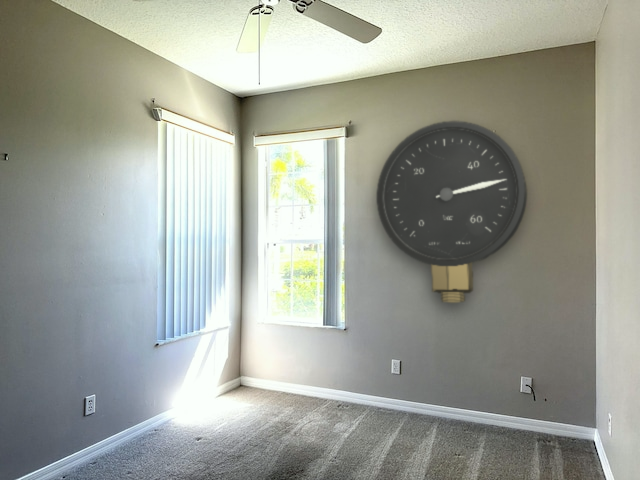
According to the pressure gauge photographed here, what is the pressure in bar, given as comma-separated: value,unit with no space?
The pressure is 48,bar
